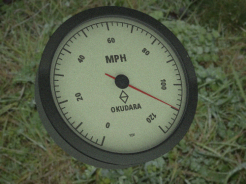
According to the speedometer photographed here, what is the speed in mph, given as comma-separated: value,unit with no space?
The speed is 110,mph
